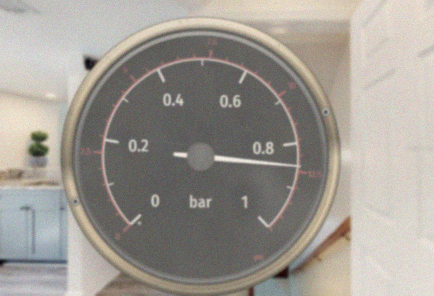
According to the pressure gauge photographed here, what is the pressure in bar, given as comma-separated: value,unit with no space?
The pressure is 0.85,bar
